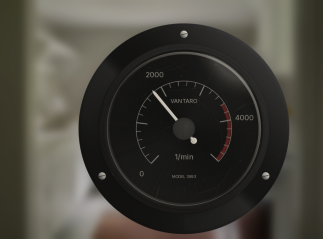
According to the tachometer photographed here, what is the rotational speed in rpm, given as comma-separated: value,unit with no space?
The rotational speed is 1800,rpm
